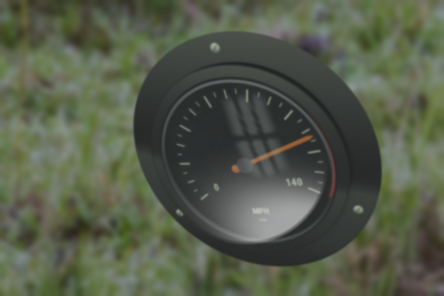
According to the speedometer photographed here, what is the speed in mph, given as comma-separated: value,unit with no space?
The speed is 112.5,mph
